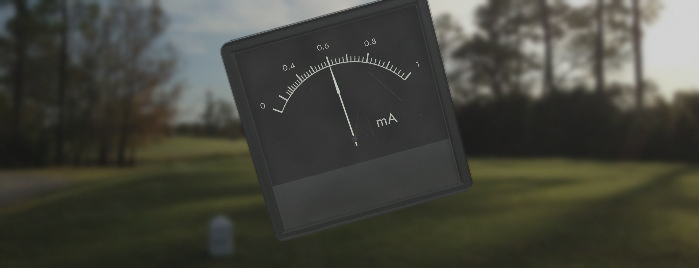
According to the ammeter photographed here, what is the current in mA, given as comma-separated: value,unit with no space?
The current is 0.6,mA
